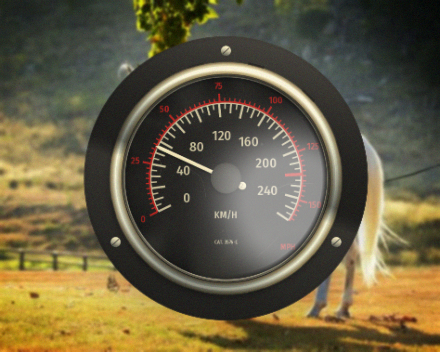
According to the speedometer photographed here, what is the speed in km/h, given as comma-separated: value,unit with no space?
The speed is 55,km/h
